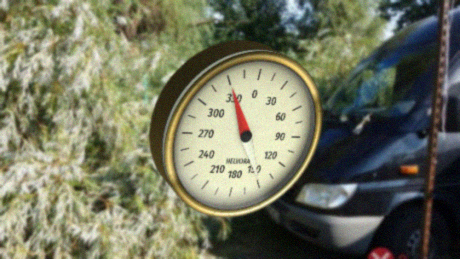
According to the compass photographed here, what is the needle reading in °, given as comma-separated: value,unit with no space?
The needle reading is 330,°
